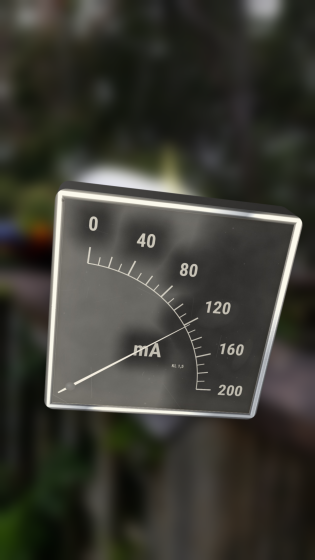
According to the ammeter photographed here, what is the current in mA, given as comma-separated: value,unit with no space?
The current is 120,mA
